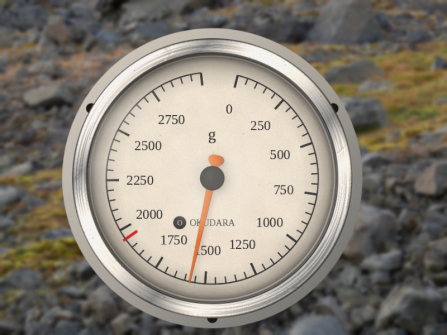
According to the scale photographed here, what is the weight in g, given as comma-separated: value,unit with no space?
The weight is 1575,g
